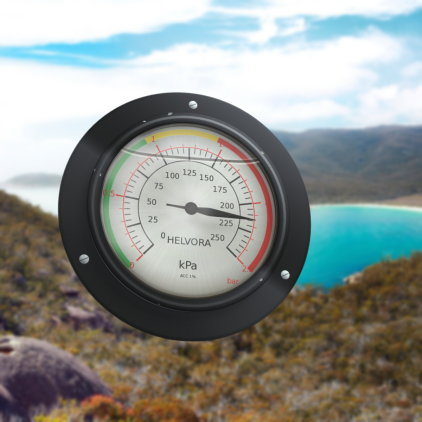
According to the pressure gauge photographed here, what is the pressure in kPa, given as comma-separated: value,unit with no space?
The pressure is 215,kPa
